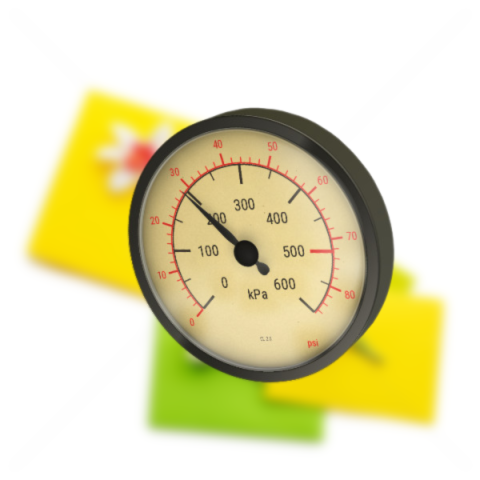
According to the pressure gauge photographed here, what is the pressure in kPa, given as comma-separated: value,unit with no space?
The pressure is 200,kPa
